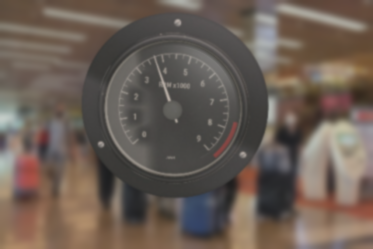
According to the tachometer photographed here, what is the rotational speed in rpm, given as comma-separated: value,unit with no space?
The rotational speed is 3750,rpm
